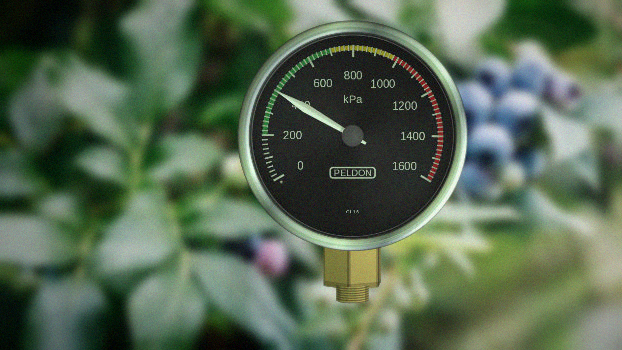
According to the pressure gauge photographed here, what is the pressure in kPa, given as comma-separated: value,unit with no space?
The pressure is 400,kPa
